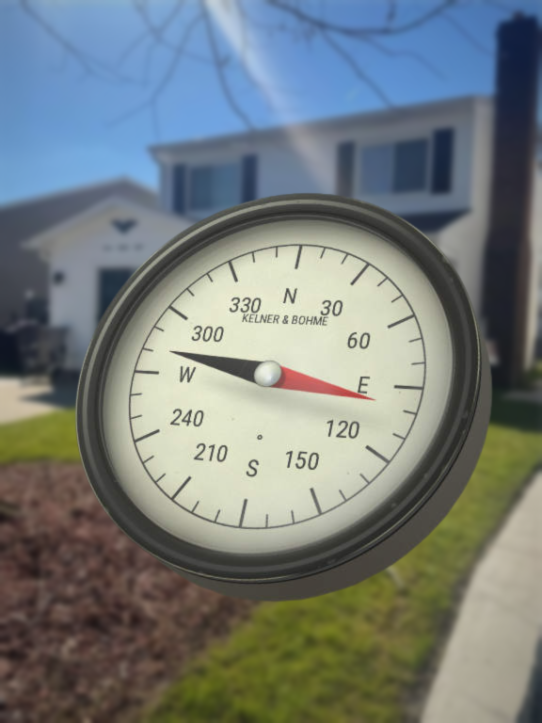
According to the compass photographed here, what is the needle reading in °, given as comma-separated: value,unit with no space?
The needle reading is 100,°
